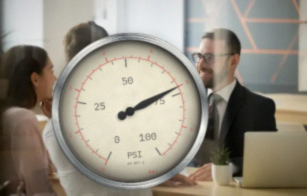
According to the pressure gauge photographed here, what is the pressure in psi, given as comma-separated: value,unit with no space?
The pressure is 72.5,psi
